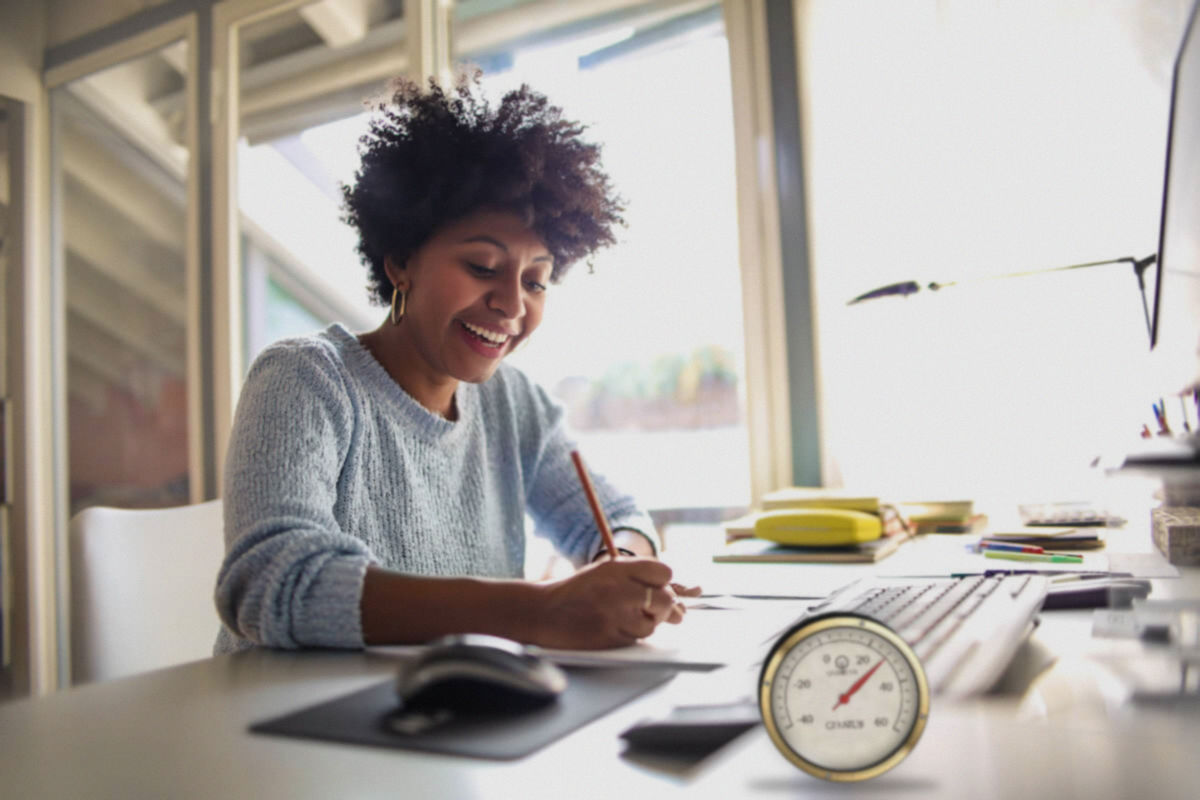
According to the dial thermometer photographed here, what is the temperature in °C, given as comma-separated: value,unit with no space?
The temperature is 28,°C
